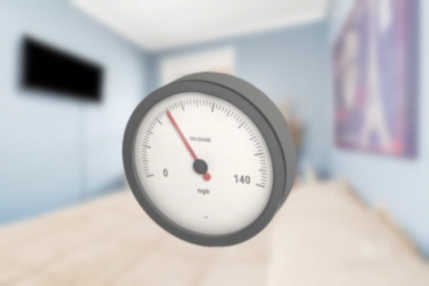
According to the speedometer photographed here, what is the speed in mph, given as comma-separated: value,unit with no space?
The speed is 50,mph
